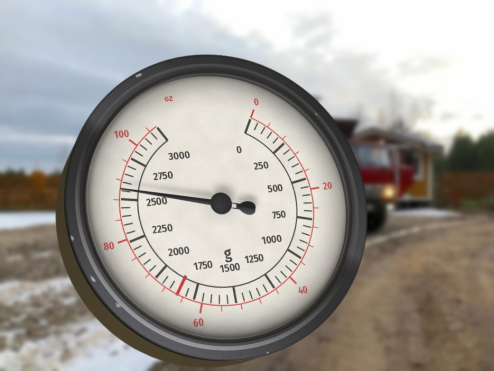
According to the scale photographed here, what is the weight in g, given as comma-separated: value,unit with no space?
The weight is 2550,g
